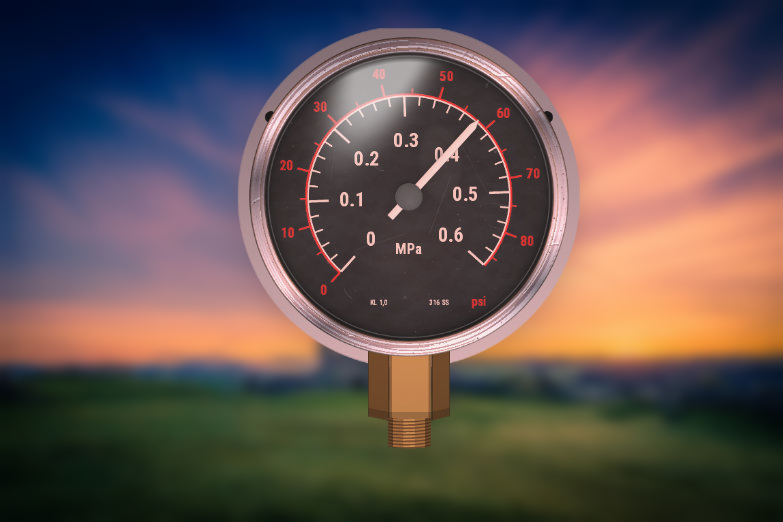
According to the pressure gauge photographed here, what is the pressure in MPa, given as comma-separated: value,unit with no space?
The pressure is 0.4,MPa
